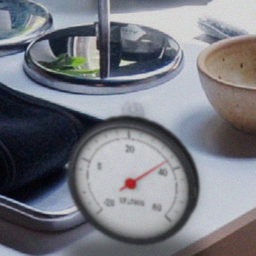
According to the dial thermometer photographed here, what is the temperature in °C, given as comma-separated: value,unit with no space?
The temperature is 36,°C
